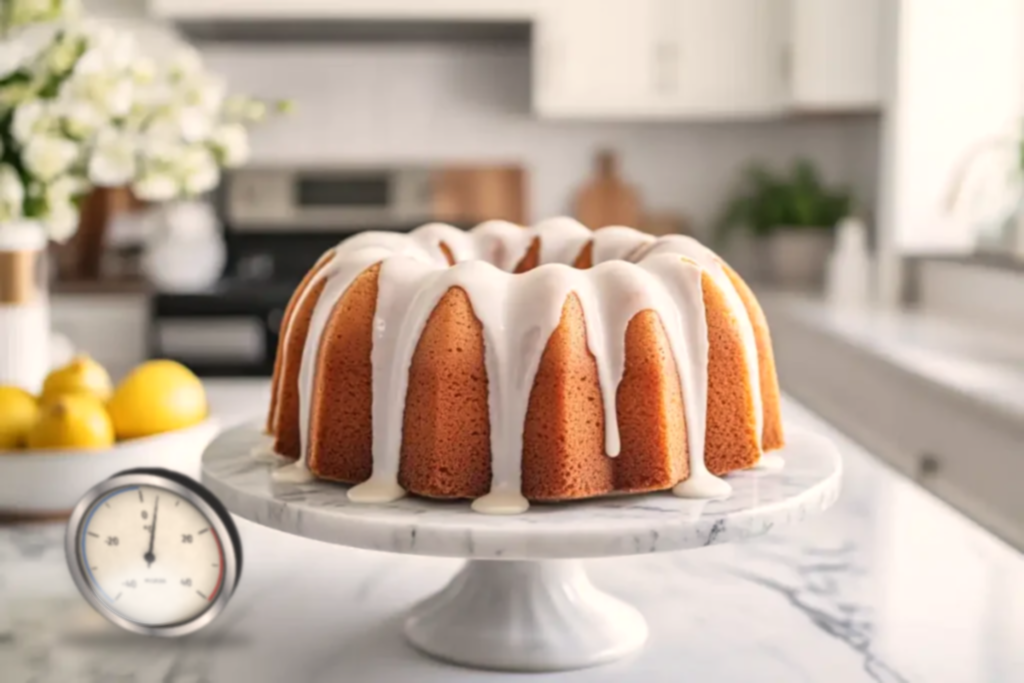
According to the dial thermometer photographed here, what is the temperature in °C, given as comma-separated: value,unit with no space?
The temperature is 5,°C
